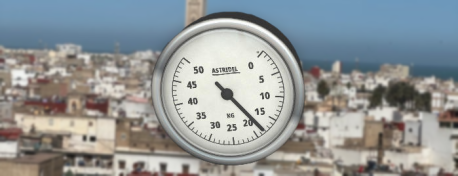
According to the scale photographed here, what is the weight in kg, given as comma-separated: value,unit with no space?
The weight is 18,kg
